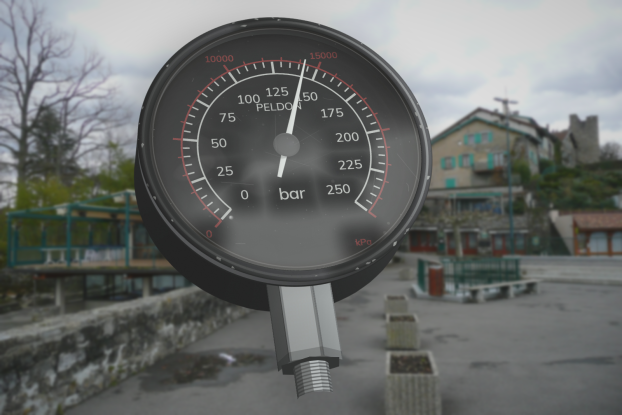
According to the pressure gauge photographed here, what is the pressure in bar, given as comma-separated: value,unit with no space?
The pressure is 142.5,bar
